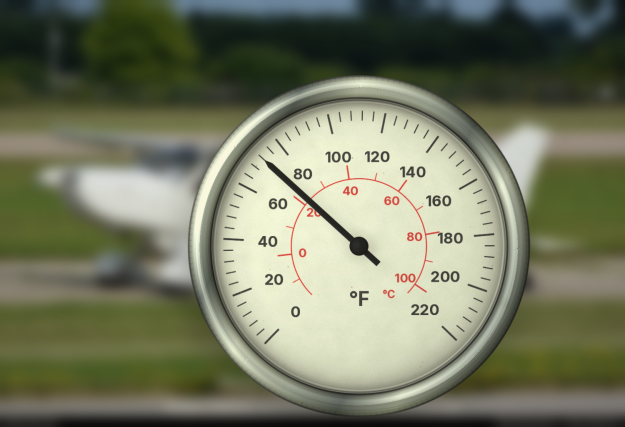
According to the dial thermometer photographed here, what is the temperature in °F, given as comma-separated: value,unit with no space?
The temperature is 72,°F
